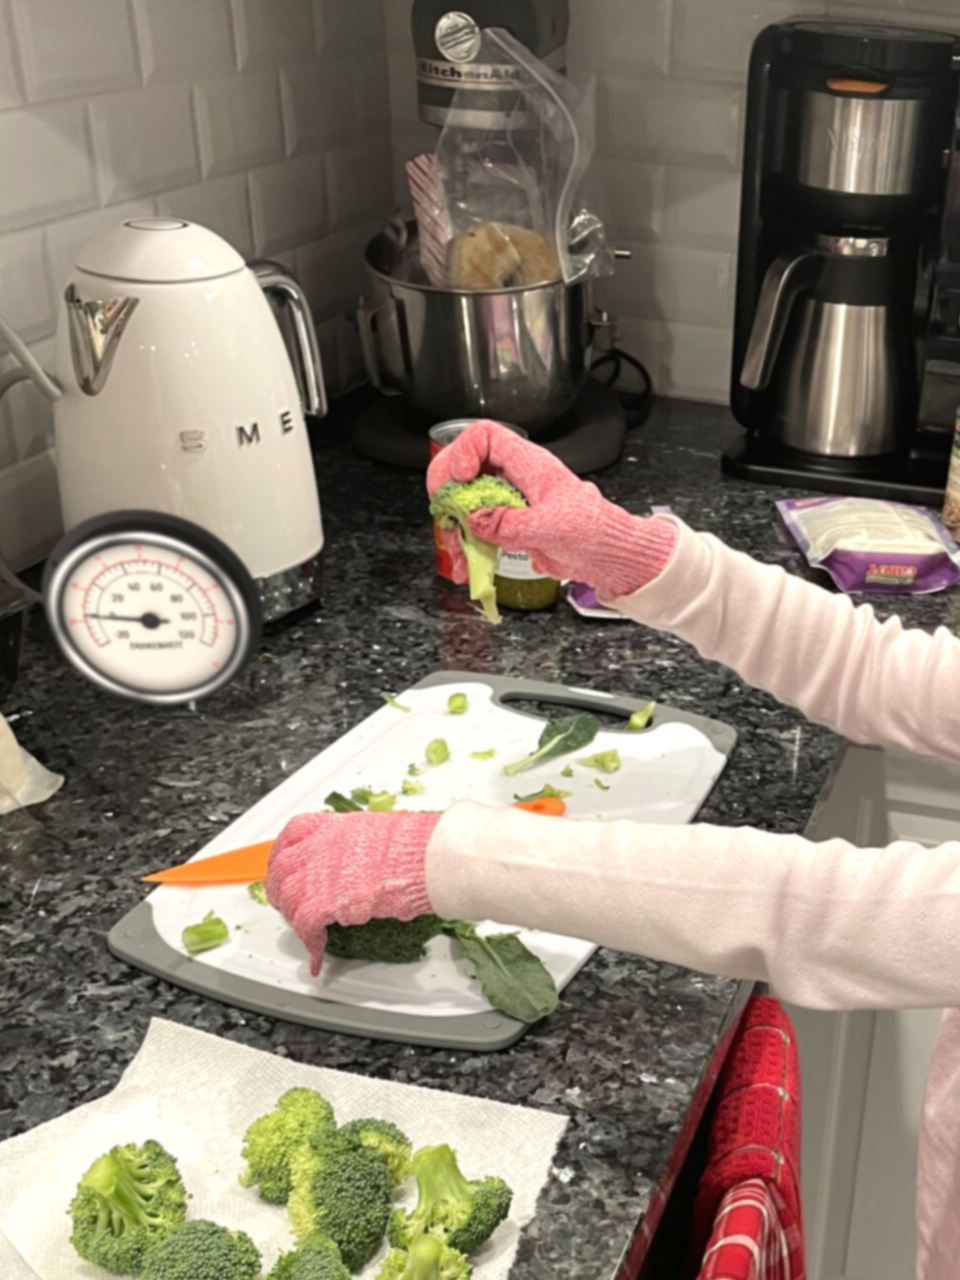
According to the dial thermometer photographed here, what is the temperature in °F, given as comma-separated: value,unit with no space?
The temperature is 0,°F
